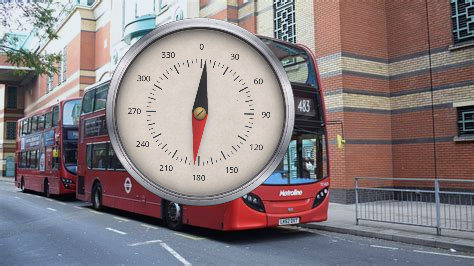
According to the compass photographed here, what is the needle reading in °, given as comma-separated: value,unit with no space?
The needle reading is 185,°
